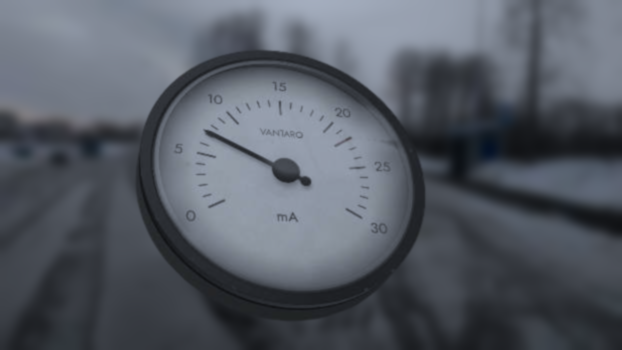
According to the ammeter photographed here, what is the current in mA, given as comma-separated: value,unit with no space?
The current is 7,mA
